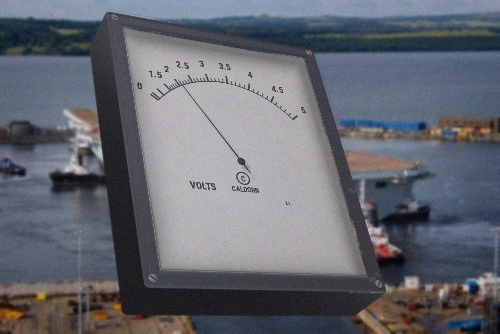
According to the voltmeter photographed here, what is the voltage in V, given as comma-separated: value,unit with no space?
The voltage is 2,V
